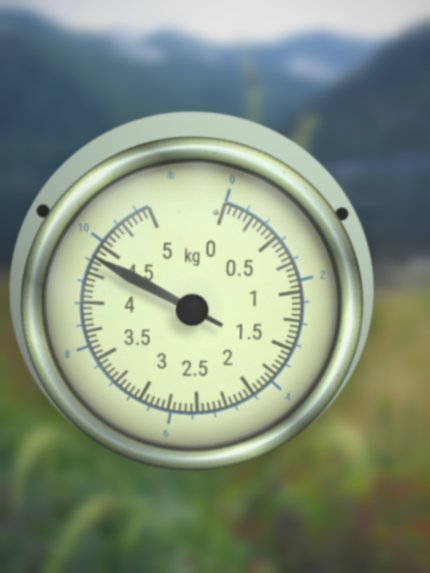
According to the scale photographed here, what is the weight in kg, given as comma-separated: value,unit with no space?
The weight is 4.4,kg
